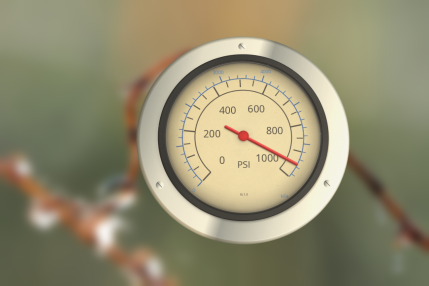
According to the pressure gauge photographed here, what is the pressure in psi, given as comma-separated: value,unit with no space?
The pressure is 950,psi
